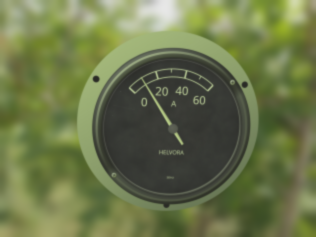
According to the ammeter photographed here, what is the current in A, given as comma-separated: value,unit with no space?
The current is 10,A
